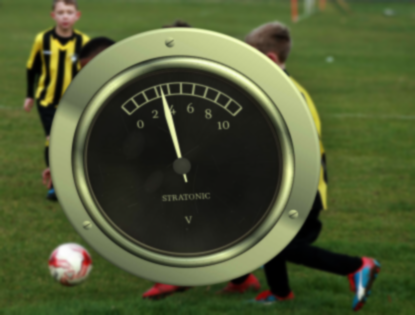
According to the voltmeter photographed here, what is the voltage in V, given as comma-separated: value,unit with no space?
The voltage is 3.5,V
